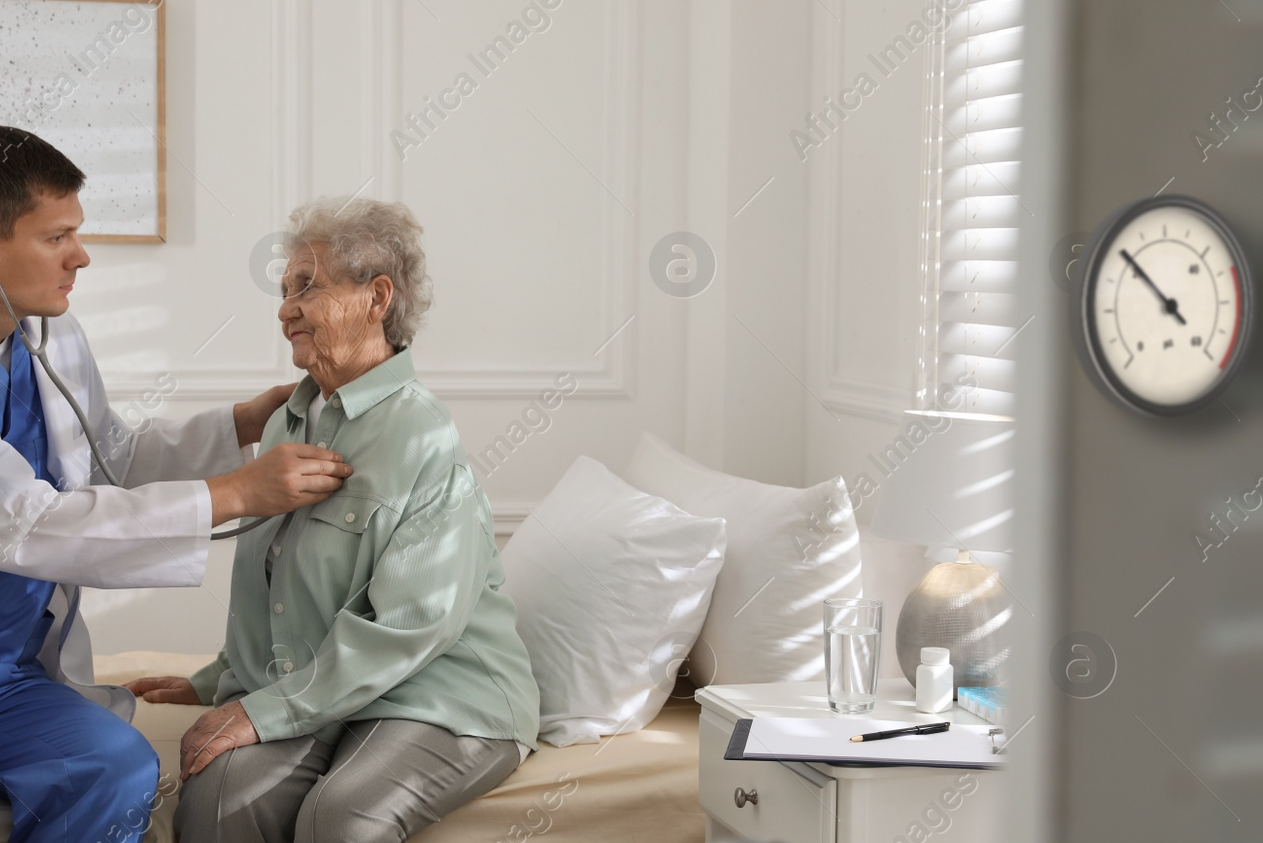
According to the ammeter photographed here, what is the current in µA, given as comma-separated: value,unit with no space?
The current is 20,µA
